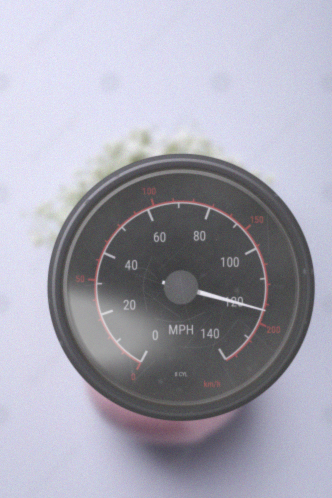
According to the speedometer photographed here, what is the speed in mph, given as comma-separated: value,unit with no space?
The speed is 120,mph
